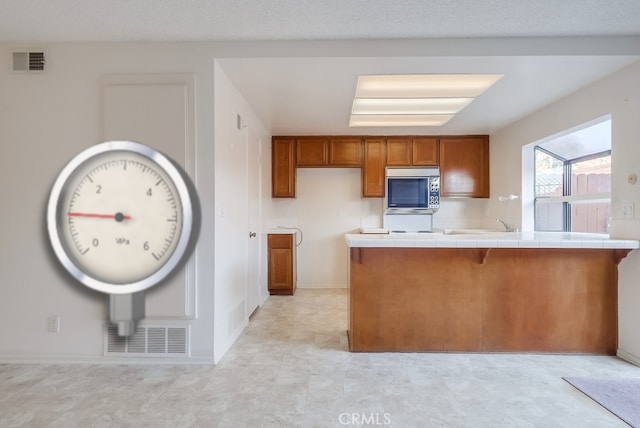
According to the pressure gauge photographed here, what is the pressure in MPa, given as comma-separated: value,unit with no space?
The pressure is 1,MPa
